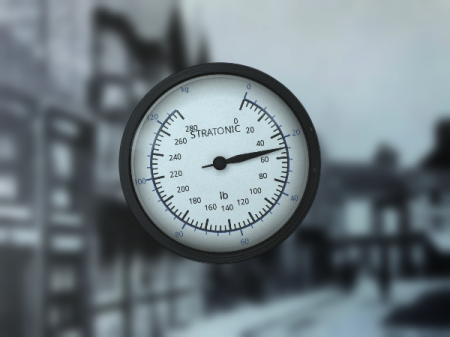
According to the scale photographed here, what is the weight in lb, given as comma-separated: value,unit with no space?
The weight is 52,lb
